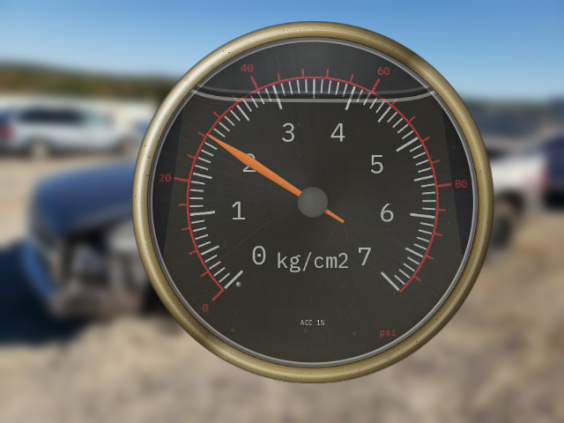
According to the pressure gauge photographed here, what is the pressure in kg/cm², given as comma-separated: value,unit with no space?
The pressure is 2,kg/cm²
